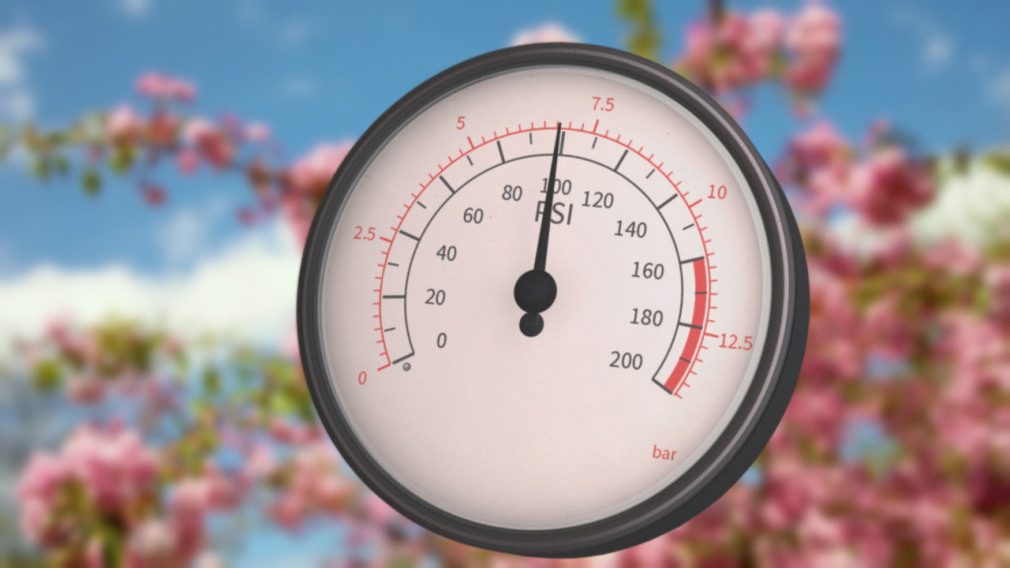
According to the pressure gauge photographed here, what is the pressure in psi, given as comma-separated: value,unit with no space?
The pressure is 100,psi
